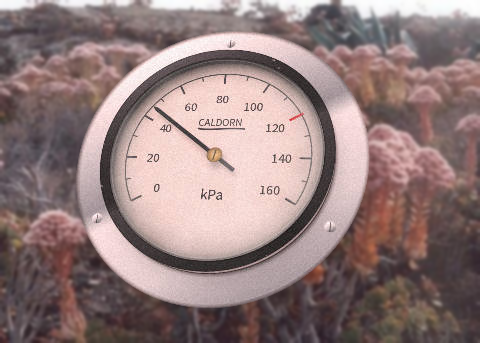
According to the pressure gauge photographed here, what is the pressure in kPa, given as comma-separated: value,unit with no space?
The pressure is 45,kPa
